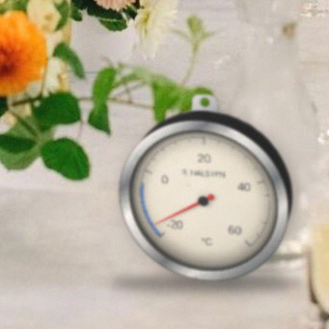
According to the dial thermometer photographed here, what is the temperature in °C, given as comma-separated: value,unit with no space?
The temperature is -16,°C
